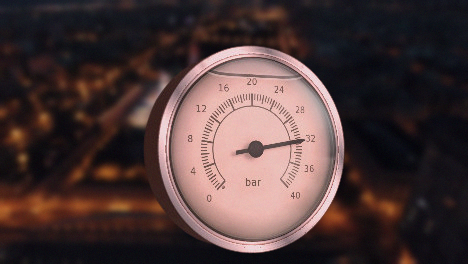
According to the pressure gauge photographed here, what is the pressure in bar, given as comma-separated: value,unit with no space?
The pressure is 32,bar
